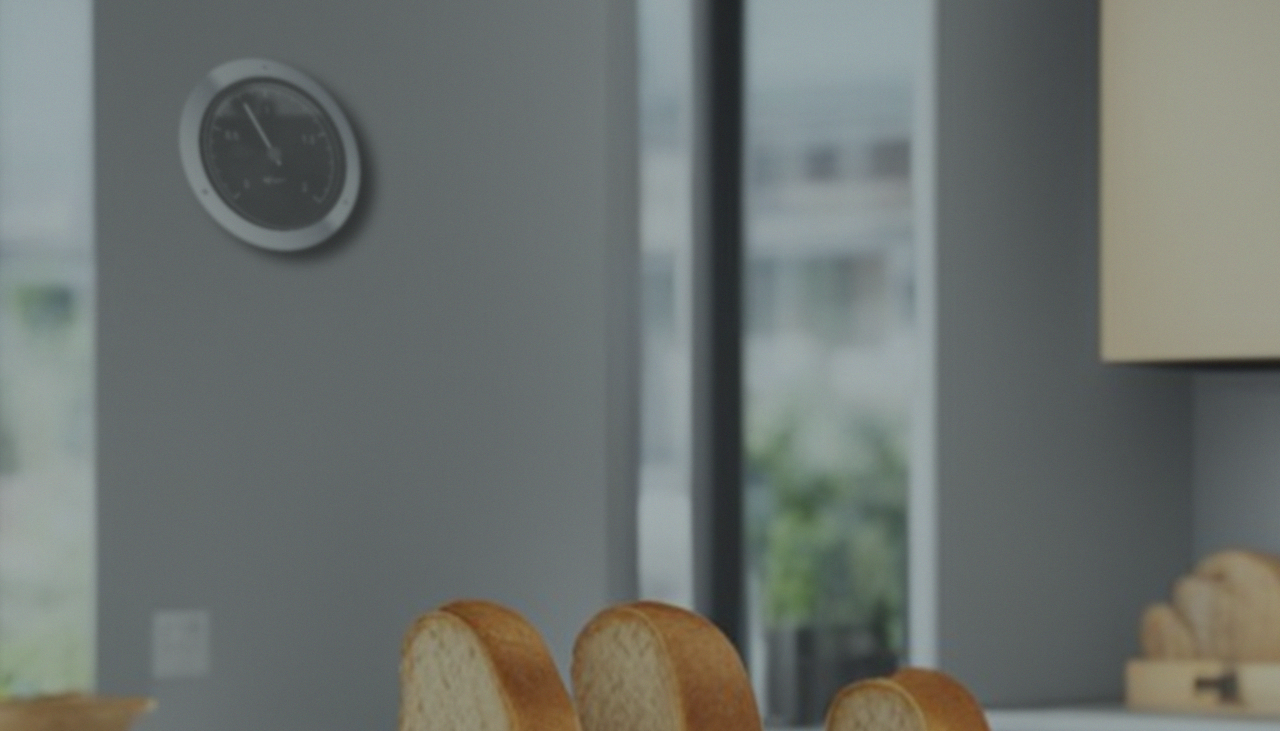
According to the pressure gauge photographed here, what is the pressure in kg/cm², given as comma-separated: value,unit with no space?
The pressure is 0.8,kg/cm²
